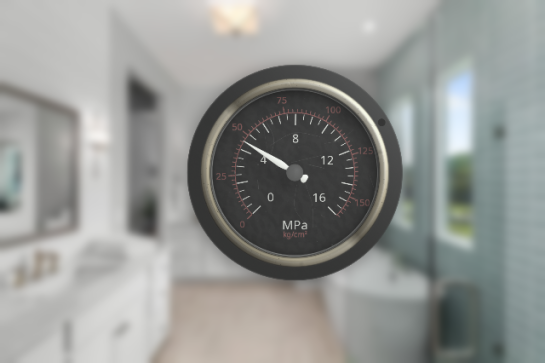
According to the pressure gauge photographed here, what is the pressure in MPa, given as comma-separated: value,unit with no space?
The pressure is 4.5,MPa
